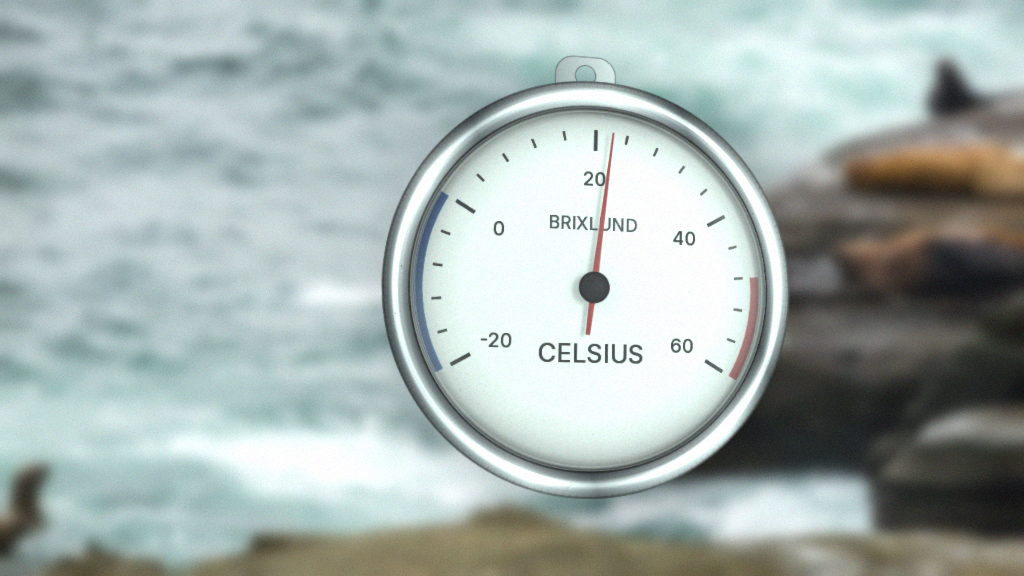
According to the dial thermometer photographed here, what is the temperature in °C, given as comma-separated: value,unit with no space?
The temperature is 22,°C
